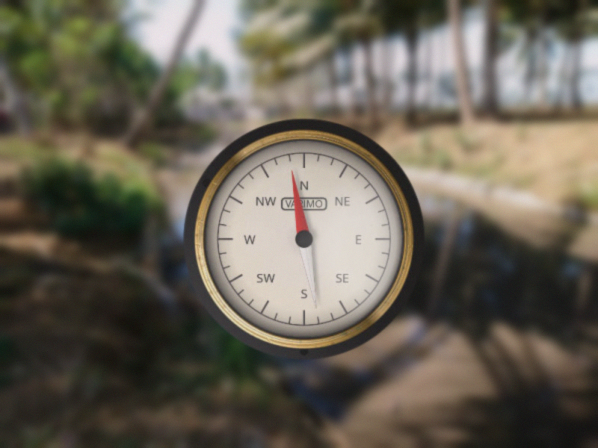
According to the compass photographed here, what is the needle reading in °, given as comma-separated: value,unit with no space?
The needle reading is 350,°
